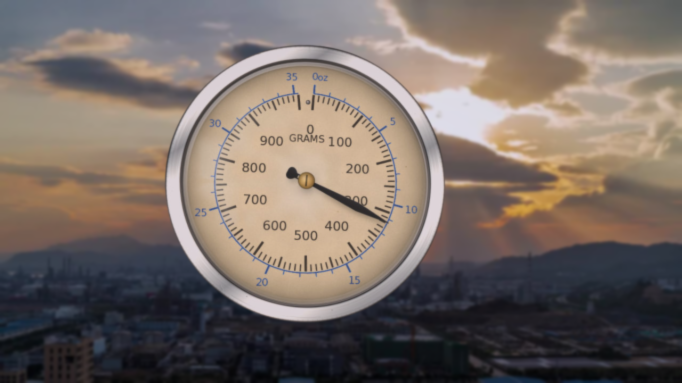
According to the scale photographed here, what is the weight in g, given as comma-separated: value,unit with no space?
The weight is 320,g
